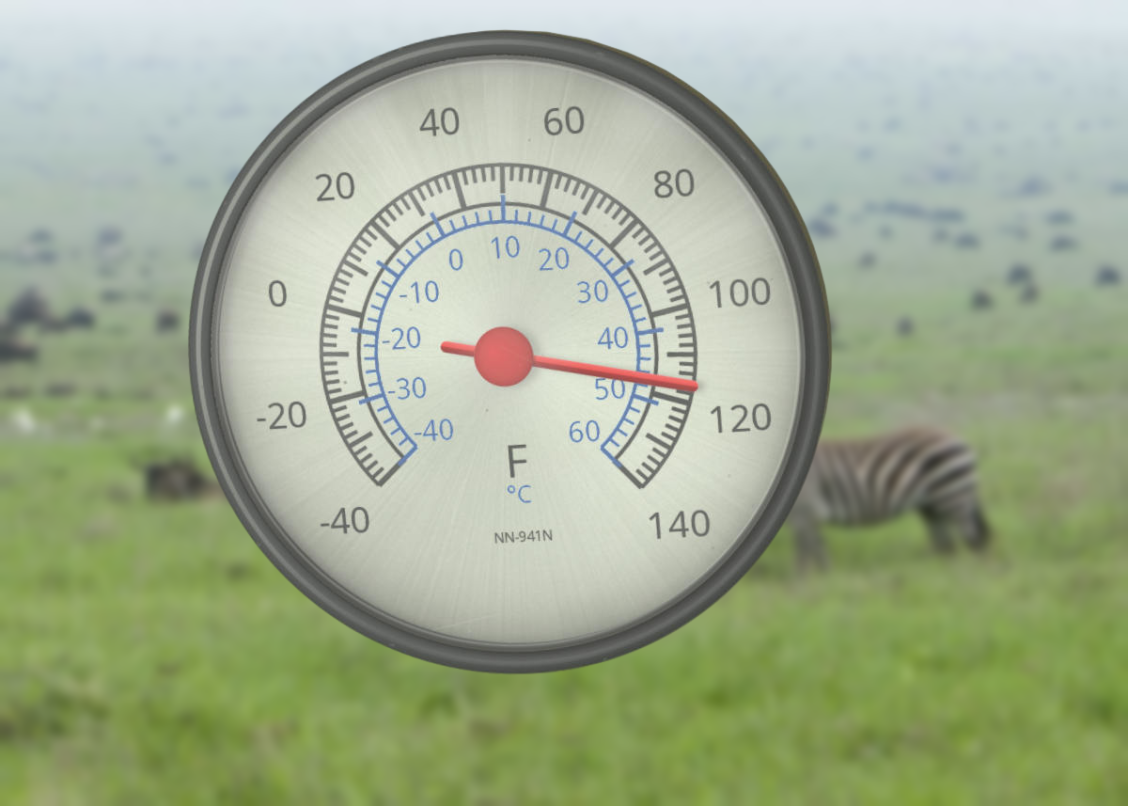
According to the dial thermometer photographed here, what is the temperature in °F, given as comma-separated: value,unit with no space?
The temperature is 116,°F
